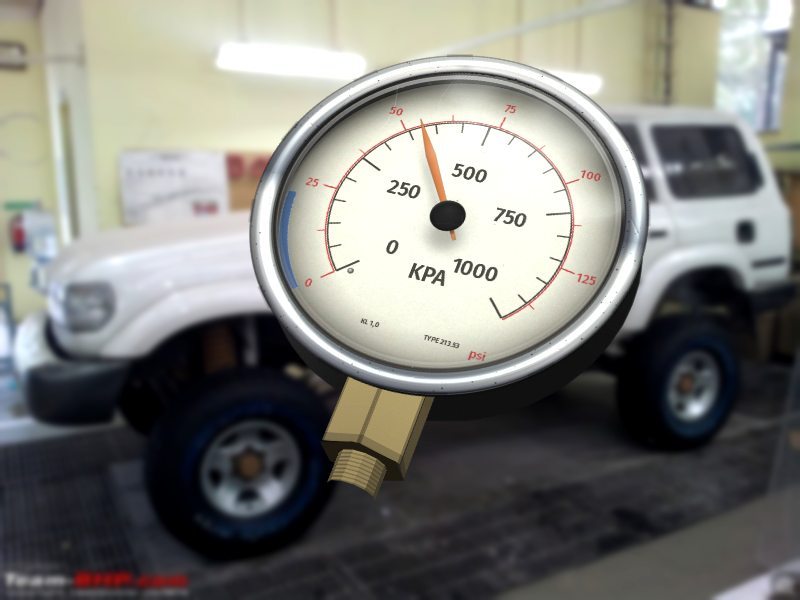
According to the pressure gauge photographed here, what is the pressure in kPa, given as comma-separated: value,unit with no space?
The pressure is 375,kPa
